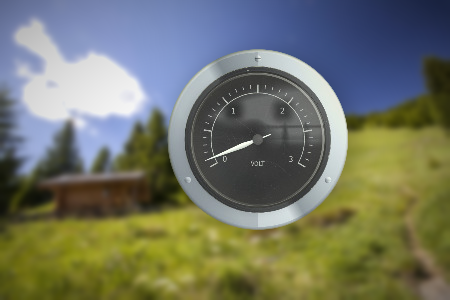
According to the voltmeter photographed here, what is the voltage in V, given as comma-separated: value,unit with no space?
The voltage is 0.1,V
